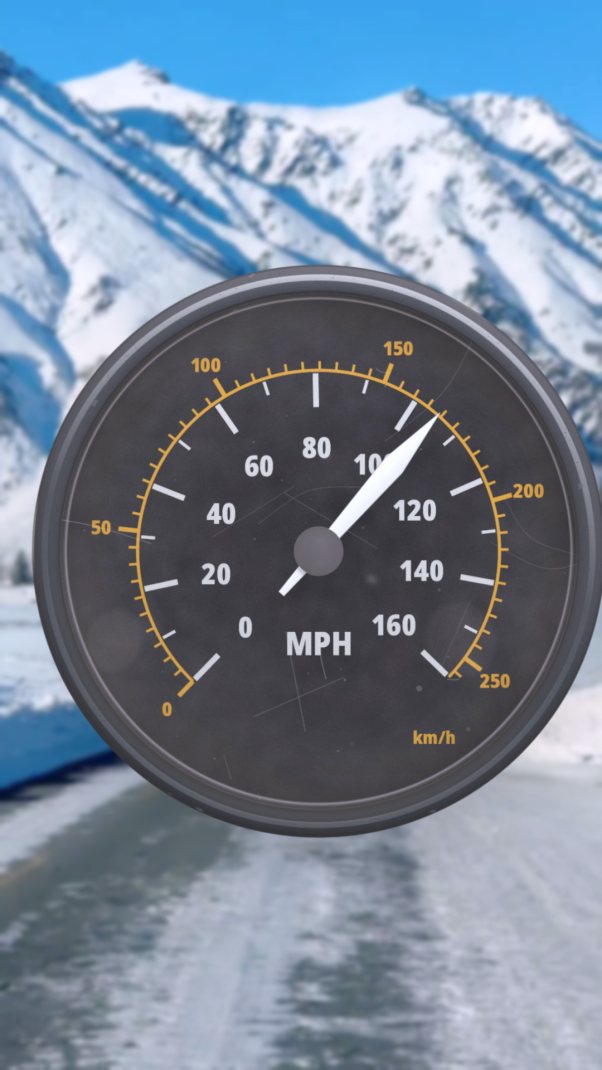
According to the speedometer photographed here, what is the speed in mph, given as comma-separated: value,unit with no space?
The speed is 105,mph
